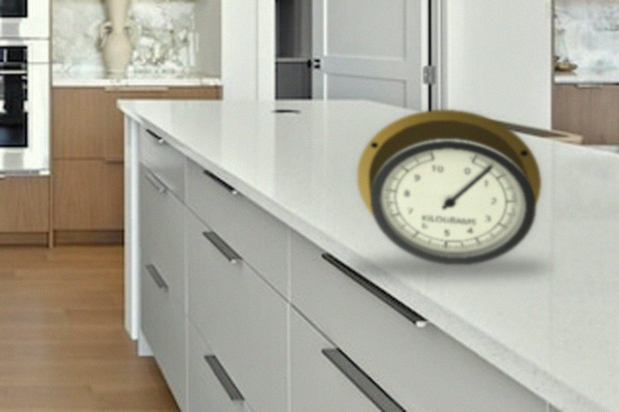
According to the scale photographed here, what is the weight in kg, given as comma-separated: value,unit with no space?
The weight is 0.5,kg
